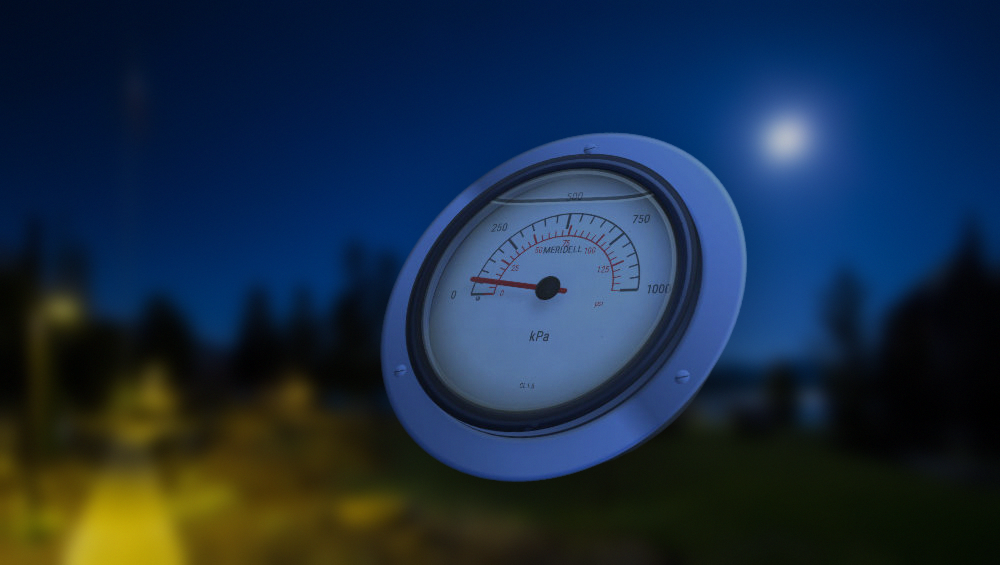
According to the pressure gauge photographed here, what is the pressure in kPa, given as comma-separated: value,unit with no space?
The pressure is 50,kPa
